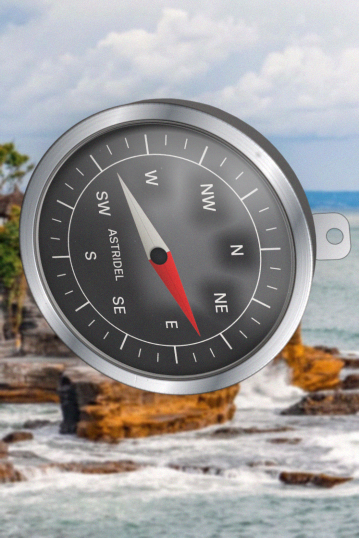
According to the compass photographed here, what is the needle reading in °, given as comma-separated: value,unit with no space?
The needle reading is 70,°
